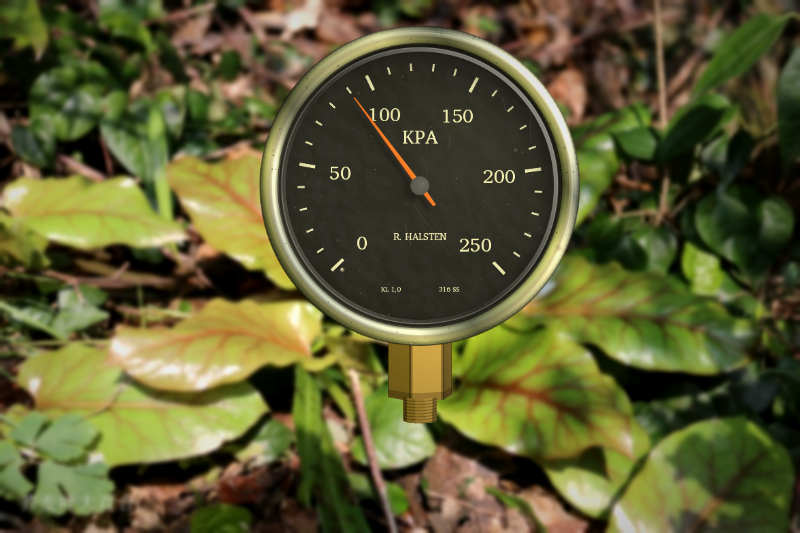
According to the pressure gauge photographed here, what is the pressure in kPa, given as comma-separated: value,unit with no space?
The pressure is 90,kPa
